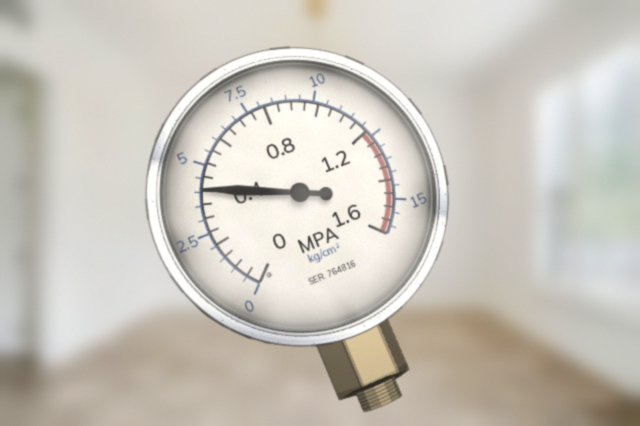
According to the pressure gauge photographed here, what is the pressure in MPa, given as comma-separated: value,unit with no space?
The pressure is 0.4,MPa
